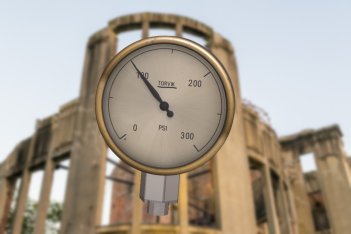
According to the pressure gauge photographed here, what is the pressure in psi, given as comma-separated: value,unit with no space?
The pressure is 100,psi
